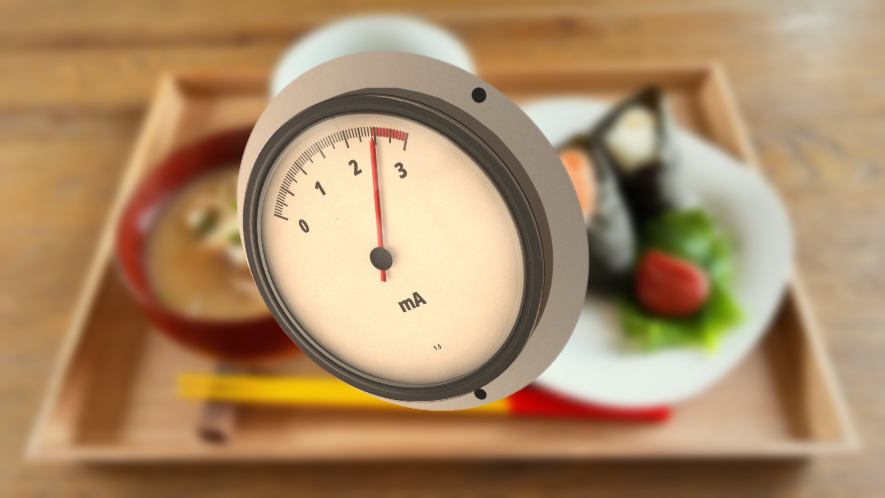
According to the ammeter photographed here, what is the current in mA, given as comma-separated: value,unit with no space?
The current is 2.5,mA
